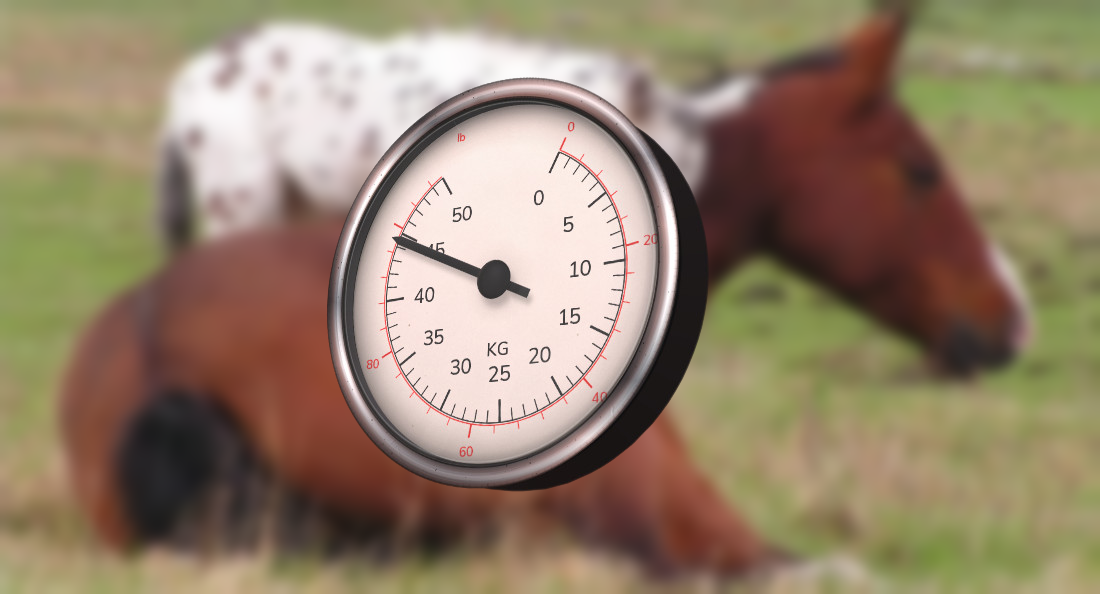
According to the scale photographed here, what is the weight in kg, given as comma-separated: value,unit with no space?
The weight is 44.5,kg
